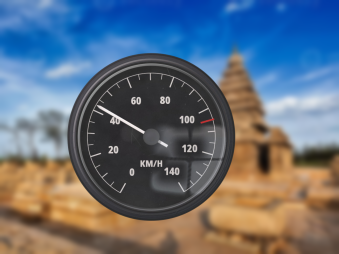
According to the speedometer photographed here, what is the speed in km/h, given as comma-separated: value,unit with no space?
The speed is 42.5,km/h
